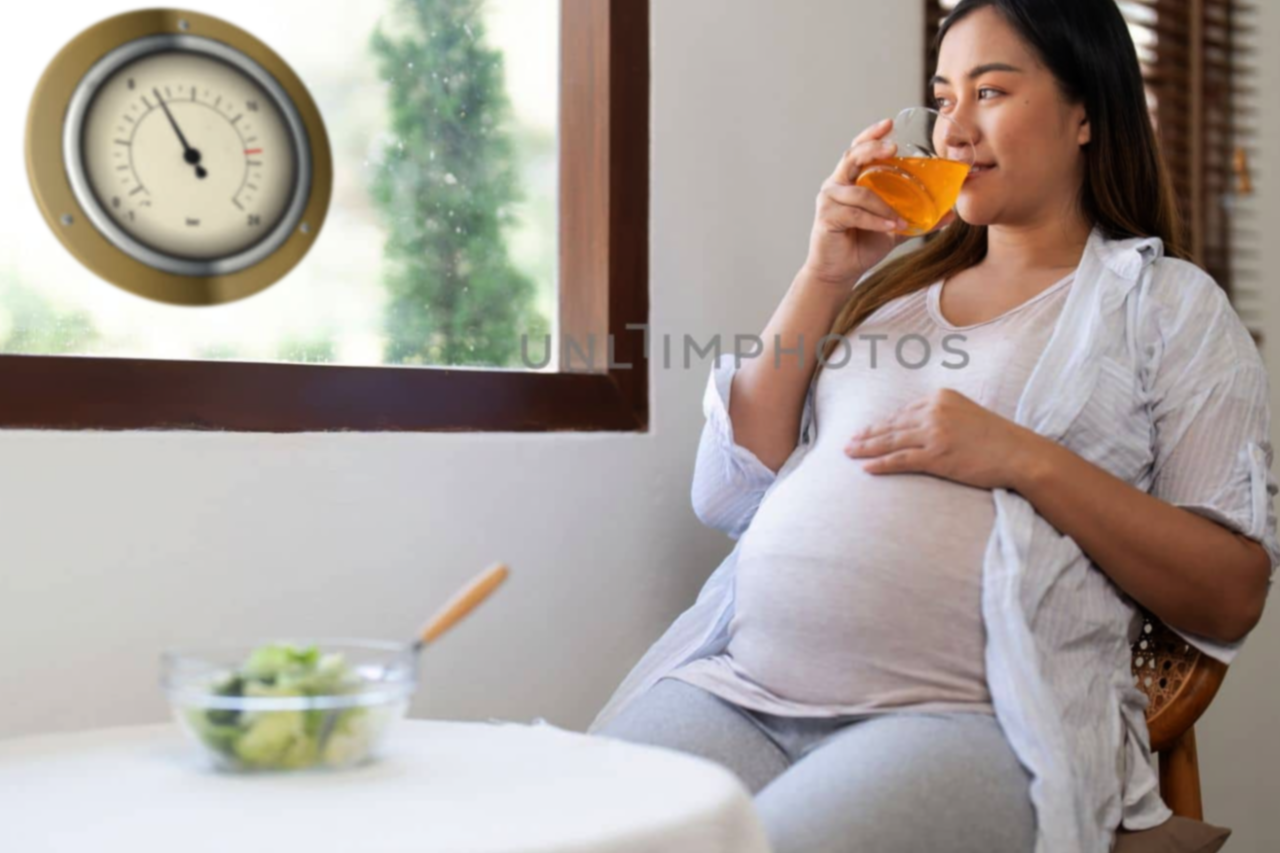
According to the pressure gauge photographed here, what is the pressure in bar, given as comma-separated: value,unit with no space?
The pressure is 9,bar
